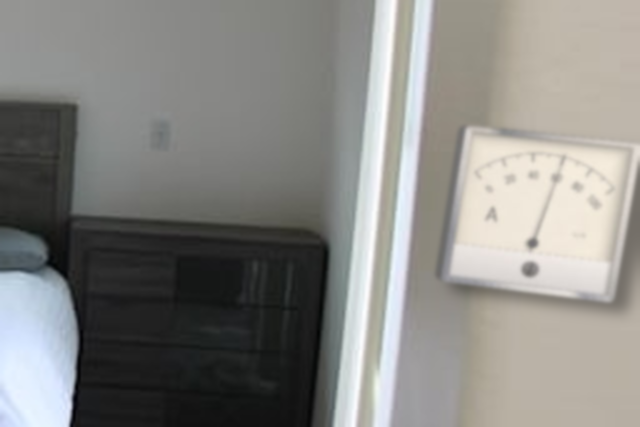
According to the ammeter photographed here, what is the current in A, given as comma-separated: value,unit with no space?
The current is 60,A
